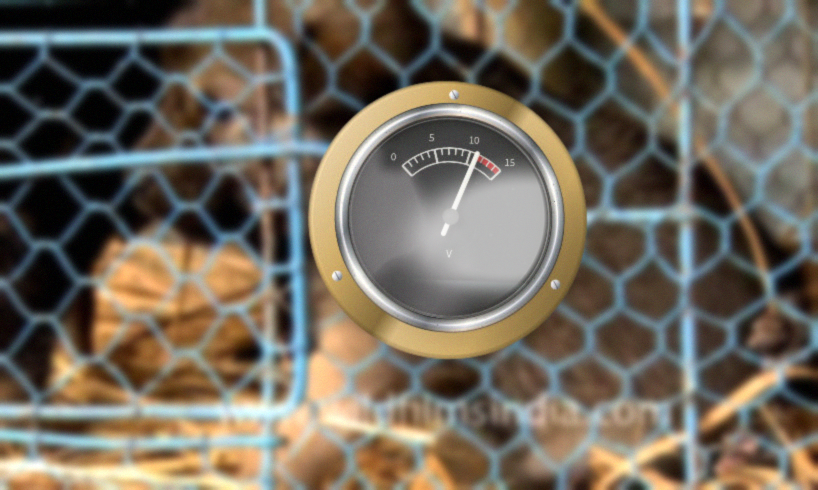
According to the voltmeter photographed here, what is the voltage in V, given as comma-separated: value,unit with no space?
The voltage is 11,V
